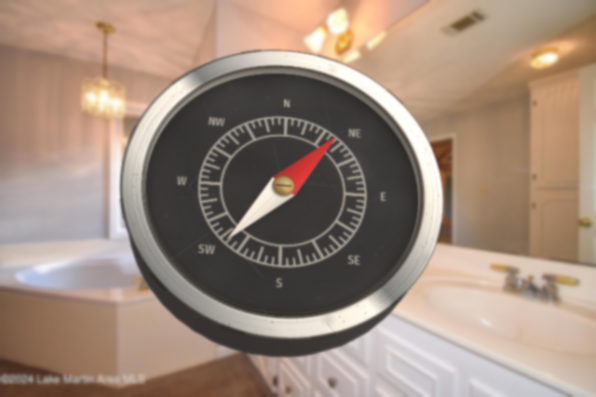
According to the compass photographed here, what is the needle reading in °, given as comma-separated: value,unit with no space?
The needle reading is 40,°
